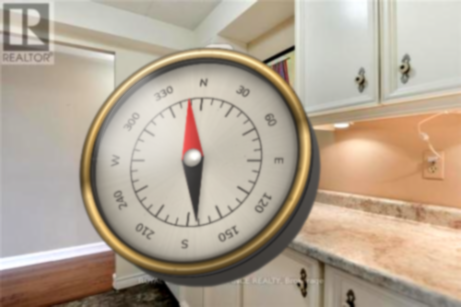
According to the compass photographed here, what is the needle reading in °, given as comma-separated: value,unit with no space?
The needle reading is 350,°
